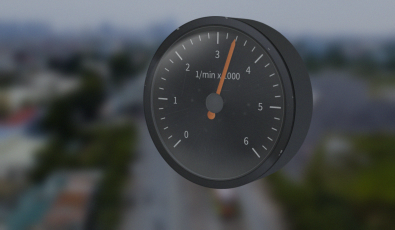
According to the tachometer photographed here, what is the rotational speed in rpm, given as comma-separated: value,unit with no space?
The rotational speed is 3400,rpm
